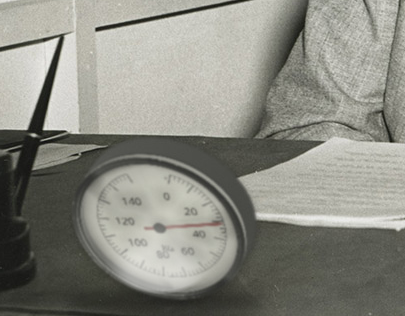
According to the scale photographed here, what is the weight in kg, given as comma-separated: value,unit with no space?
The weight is 30,kg
